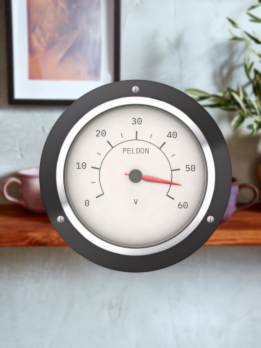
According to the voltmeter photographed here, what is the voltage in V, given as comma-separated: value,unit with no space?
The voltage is 55,V
